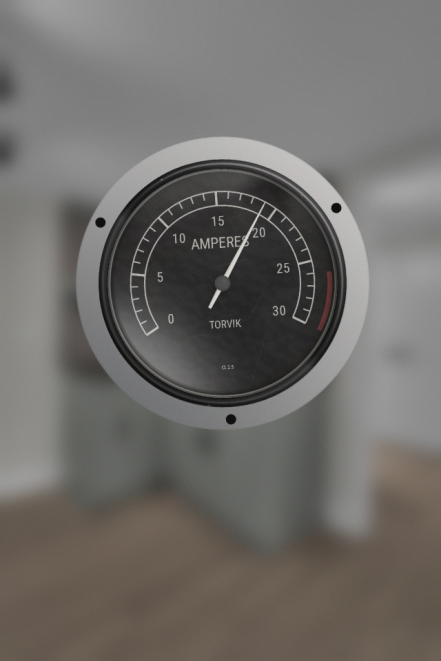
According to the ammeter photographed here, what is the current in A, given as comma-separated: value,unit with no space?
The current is 19,A
